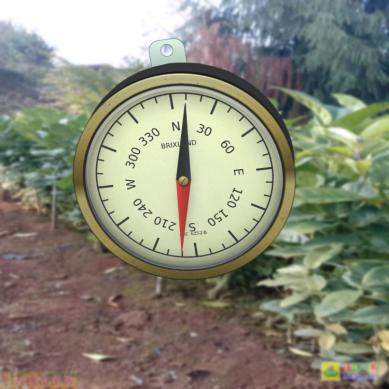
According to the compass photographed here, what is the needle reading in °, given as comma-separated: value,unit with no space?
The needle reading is 190,°
